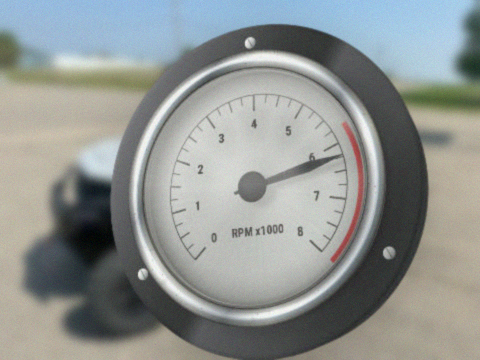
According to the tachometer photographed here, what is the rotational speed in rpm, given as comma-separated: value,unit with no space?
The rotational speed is 6250,rpm
